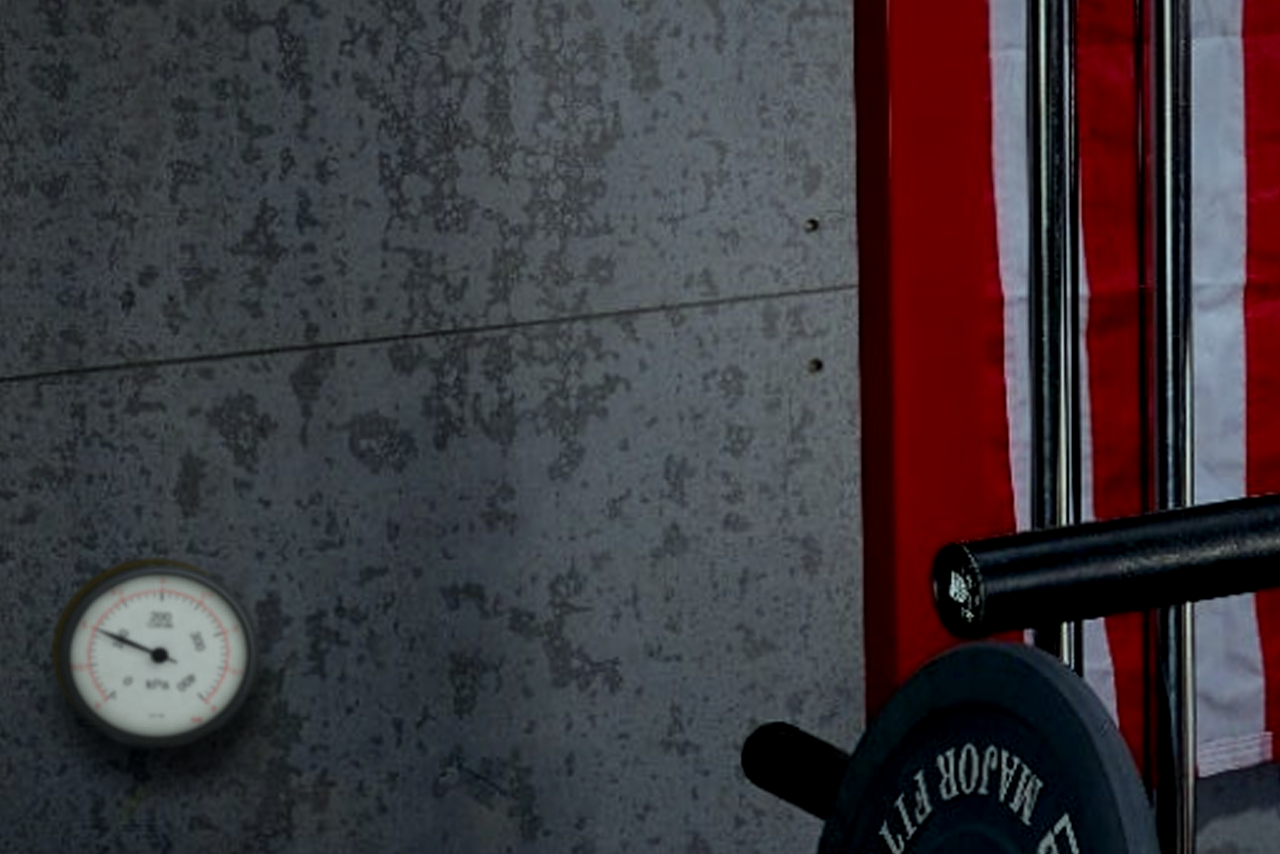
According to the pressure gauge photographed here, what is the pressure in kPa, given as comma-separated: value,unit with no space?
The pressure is 100,kPa
